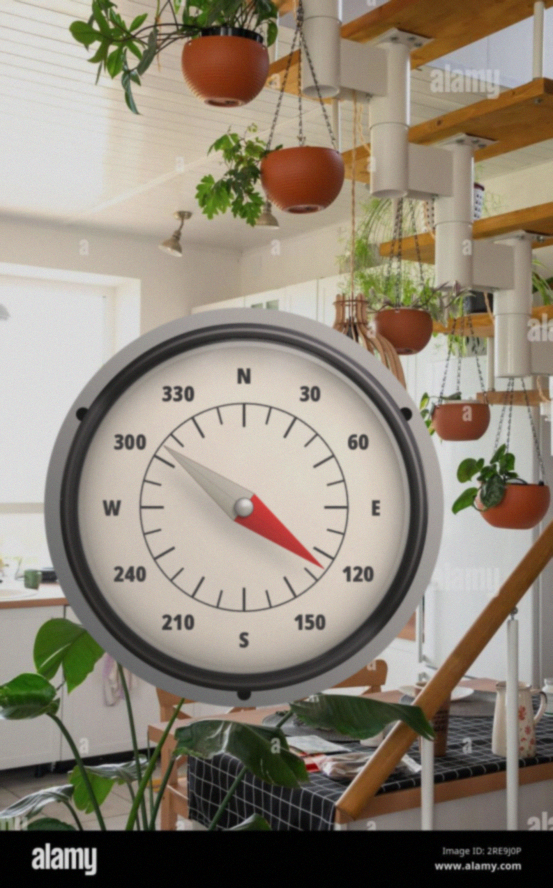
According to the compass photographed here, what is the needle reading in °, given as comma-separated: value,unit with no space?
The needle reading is 127.5,°
